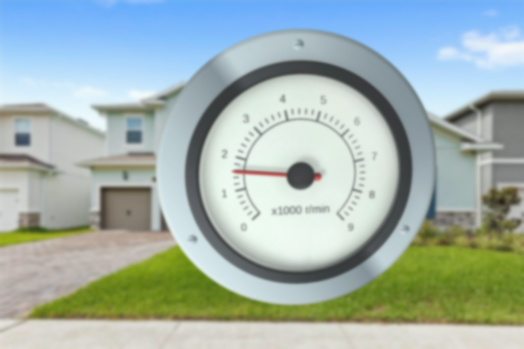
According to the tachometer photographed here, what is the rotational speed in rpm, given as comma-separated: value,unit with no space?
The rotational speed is 1600,rpm
